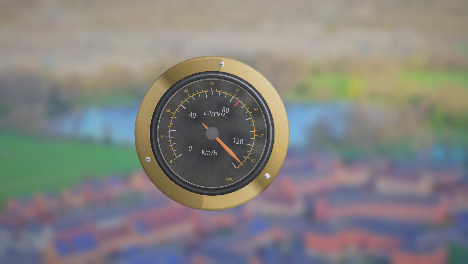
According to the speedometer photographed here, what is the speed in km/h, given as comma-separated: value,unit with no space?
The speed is 135,km/h
